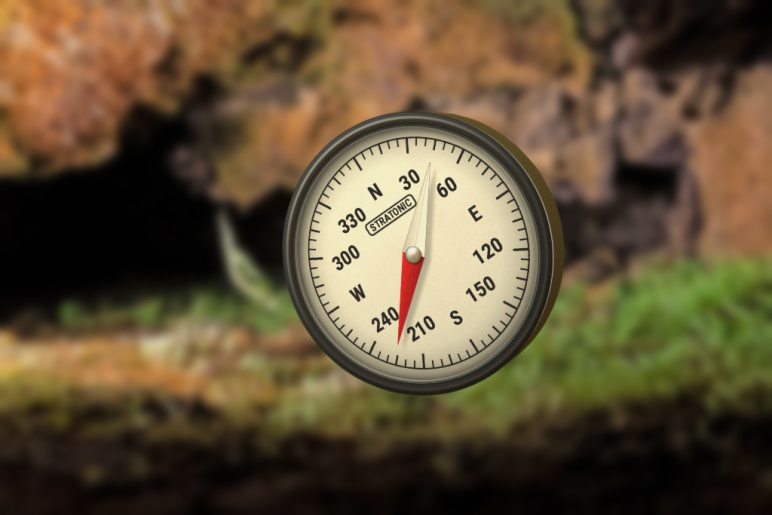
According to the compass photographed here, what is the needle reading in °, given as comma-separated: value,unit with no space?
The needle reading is 225,°
